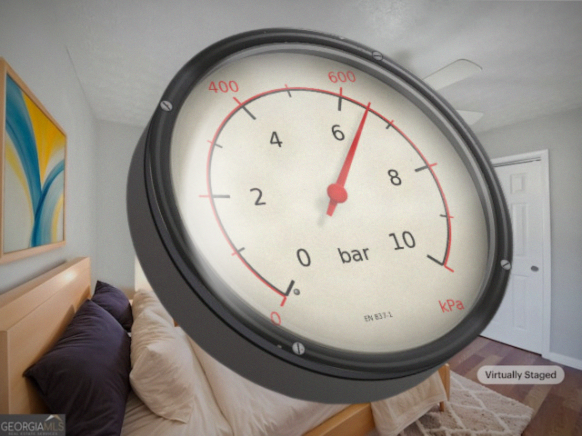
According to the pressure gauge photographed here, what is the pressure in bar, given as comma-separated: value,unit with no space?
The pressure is 6.5,bar
